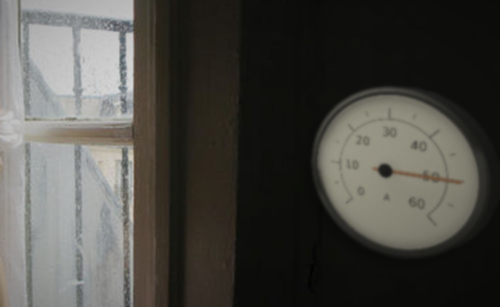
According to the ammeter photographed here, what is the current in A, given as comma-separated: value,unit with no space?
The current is 50,A
